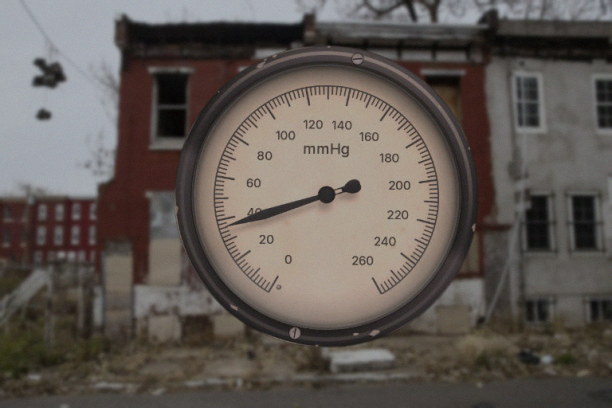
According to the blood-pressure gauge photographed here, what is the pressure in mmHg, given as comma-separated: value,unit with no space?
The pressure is 36,mmHg
